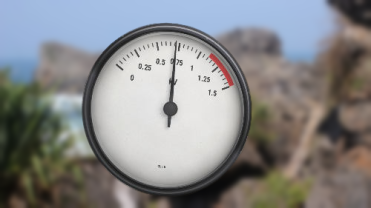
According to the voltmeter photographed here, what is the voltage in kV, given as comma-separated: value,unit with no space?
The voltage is 0.7,kV
